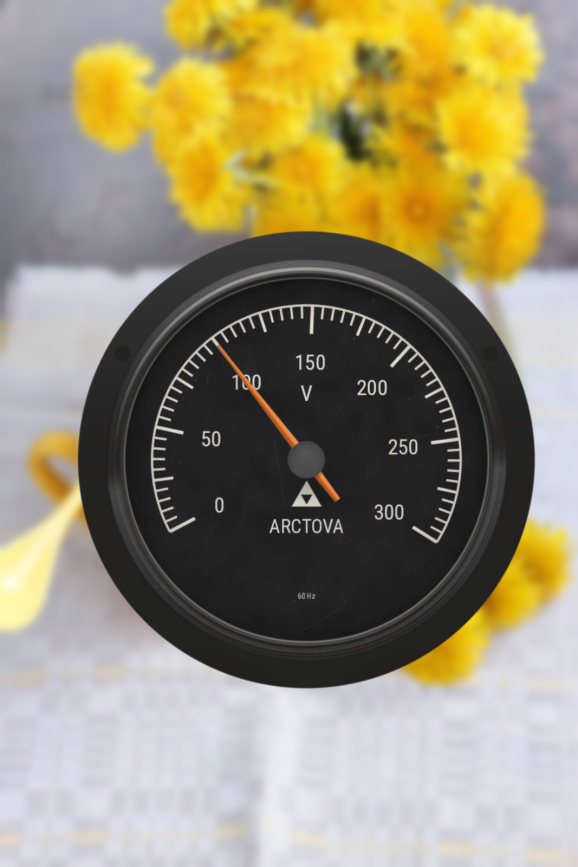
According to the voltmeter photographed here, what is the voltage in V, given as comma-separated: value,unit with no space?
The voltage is 100,V
